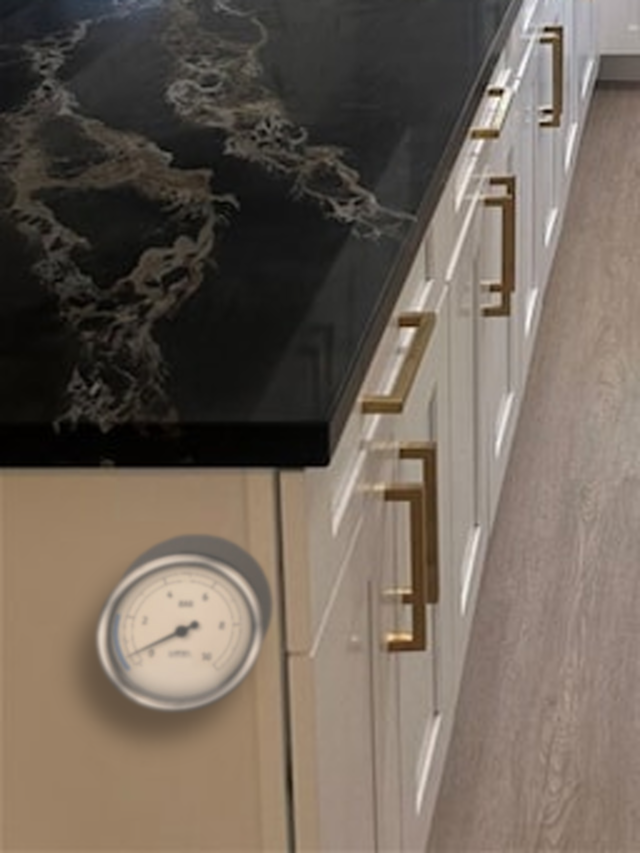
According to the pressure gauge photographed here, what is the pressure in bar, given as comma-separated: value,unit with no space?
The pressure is 0.5,bar
